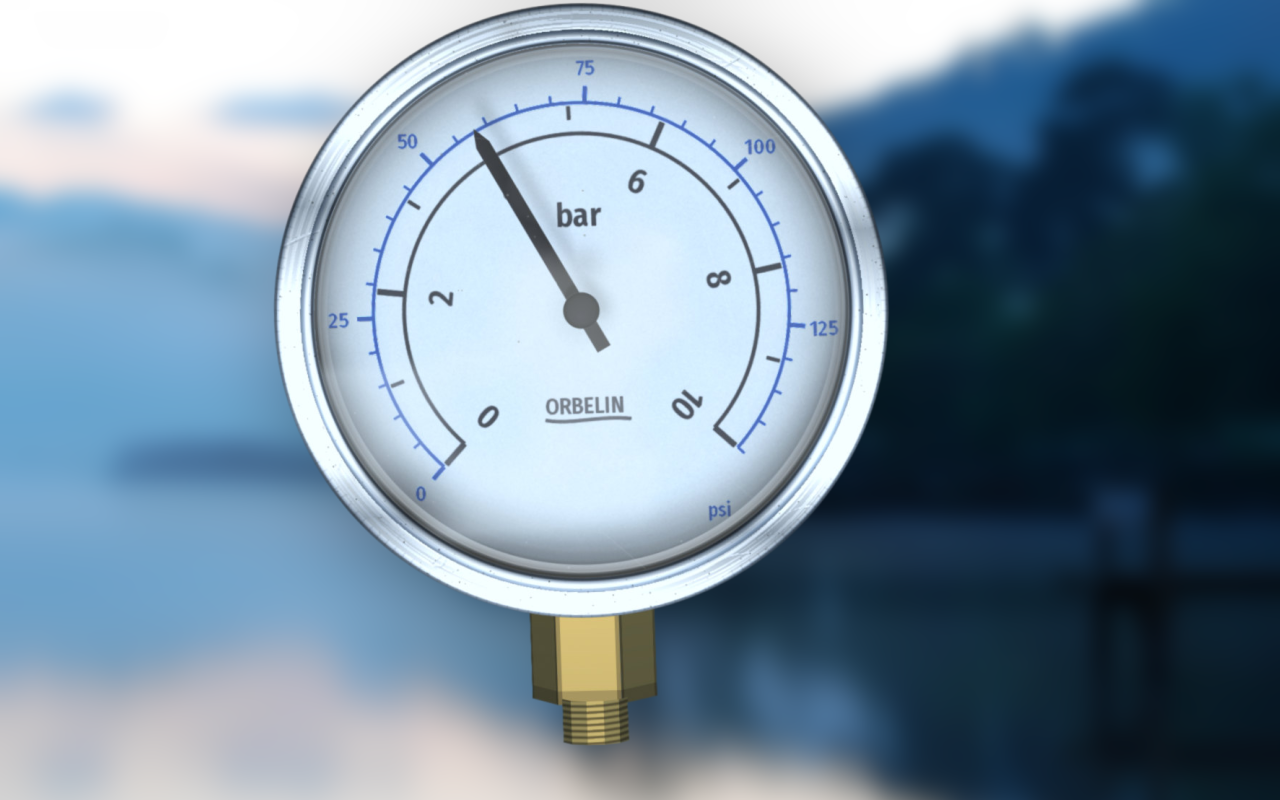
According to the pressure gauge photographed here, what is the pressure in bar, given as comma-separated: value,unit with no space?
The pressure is 4,bar
